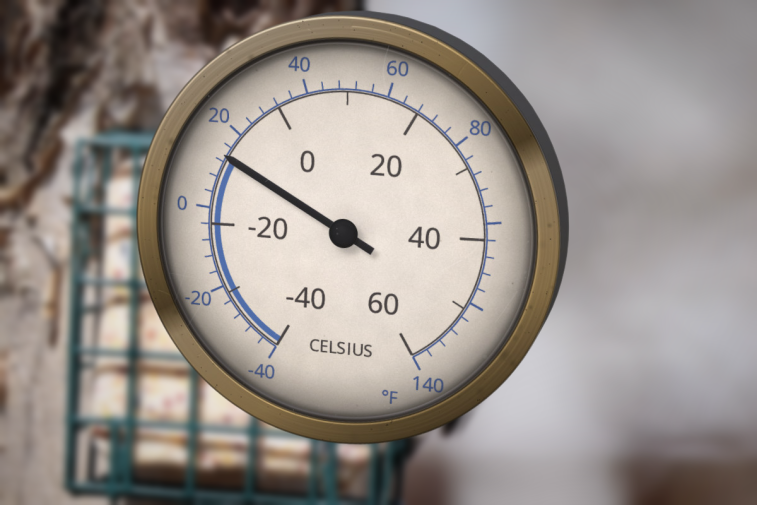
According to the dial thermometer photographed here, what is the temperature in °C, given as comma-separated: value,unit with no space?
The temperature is -10,°C
